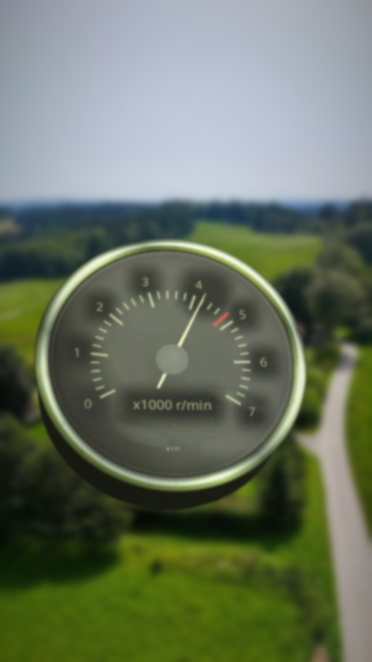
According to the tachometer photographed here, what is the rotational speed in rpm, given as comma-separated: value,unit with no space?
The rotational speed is 4200,rpm
